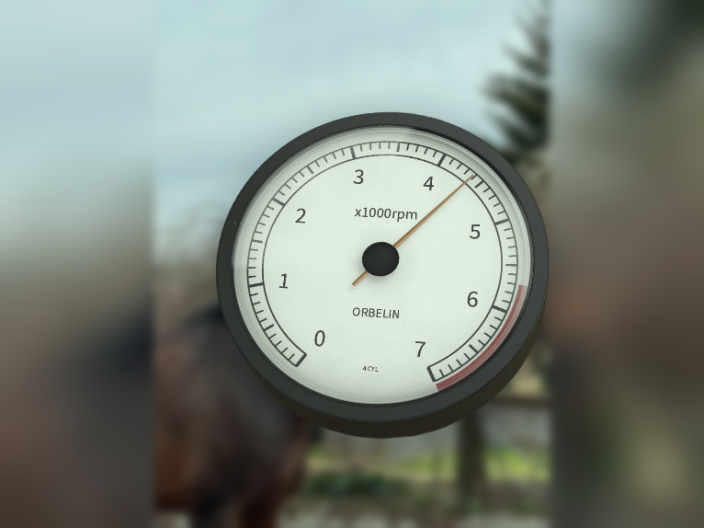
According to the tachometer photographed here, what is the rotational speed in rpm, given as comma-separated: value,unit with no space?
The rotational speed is 4400,rpm
